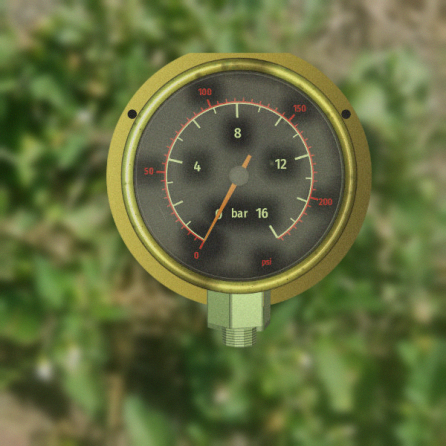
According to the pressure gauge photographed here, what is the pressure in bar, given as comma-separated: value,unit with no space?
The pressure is 0,bar
